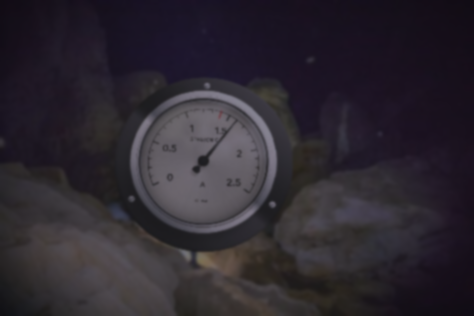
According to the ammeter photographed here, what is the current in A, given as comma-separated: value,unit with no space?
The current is 1.6,A
